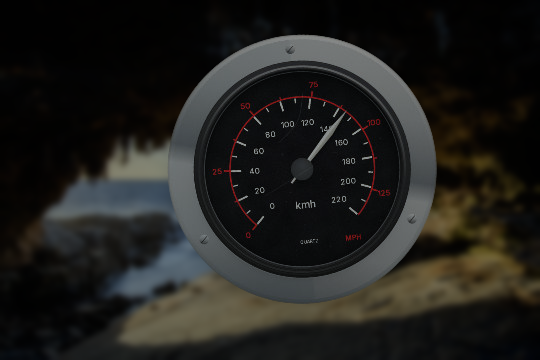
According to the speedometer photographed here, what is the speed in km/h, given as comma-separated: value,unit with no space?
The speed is 145,km/h
